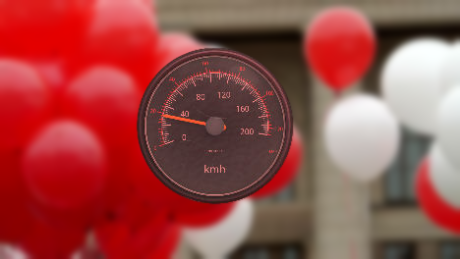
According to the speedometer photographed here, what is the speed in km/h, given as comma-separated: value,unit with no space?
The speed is 30,km/h
